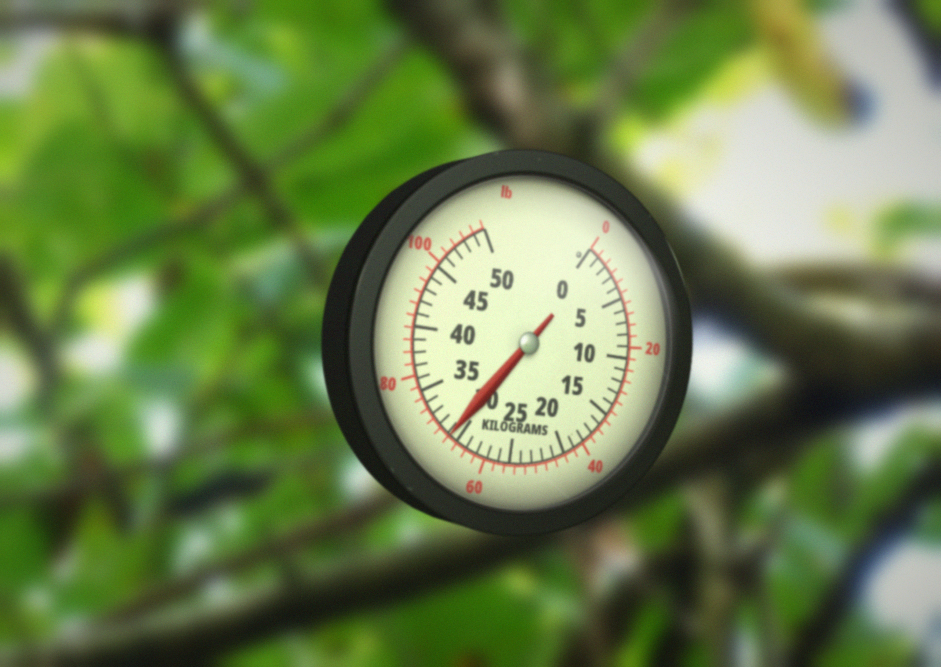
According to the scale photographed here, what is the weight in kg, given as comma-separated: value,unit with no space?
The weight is 31,kg
